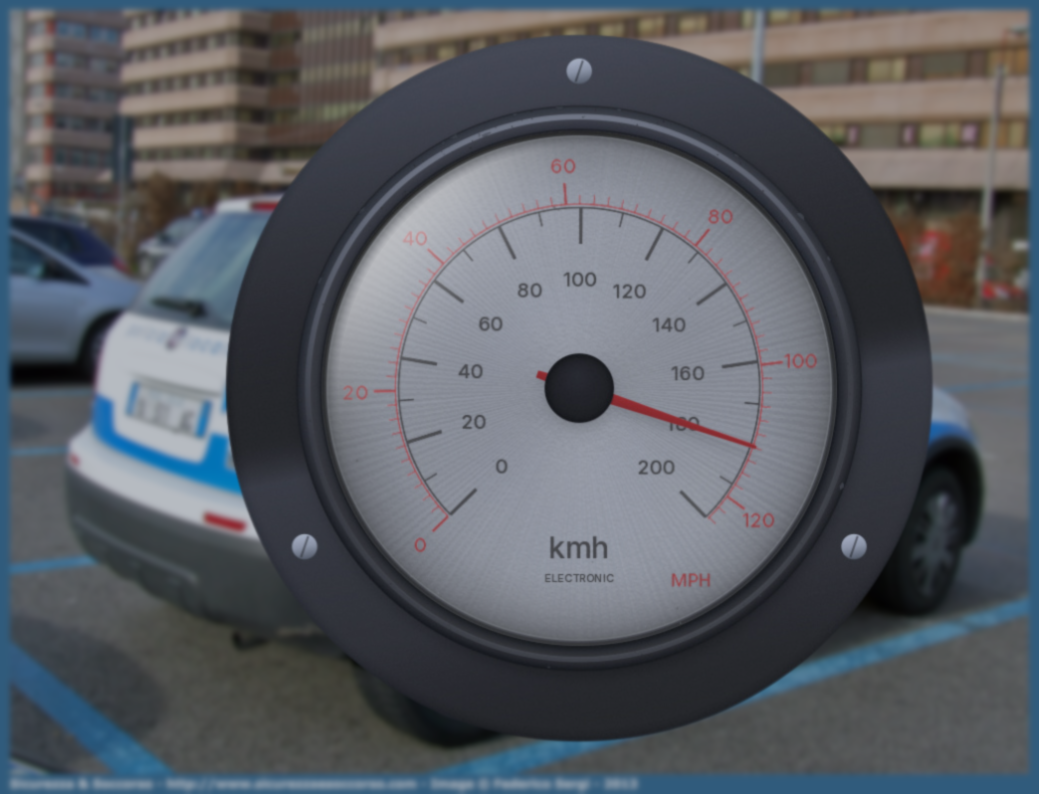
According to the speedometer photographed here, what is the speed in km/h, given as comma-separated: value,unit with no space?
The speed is 180,km/h
